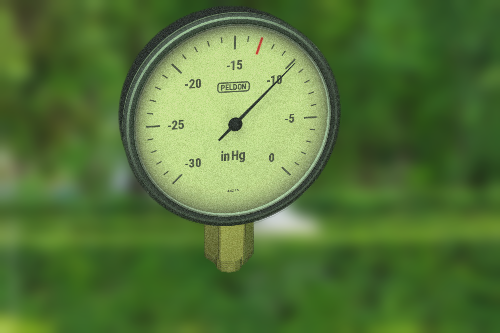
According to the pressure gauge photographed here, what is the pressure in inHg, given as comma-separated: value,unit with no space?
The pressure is -10,inHg
